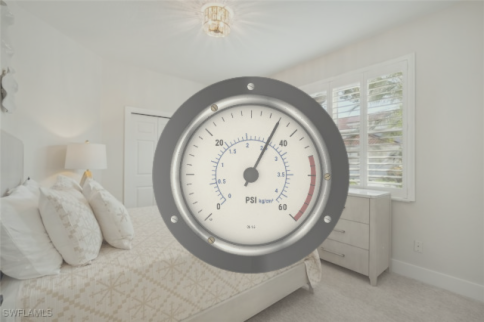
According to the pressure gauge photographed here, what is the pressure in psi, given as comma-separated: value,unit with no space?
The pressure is 36,psi
